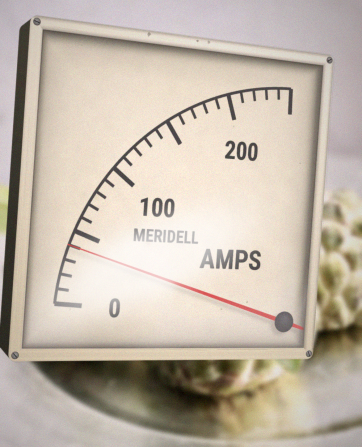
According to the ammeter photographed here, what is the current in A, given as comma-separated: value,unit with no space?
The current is 40,A
